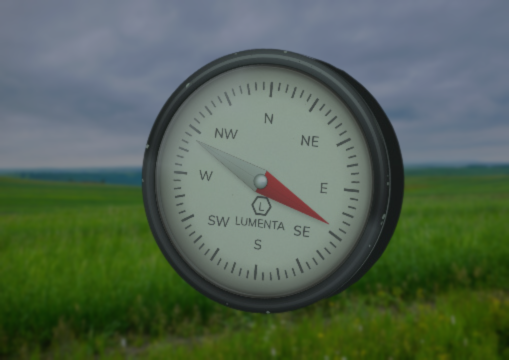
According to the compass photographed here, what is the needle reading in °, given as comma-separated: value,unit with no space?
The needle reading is 115,°
